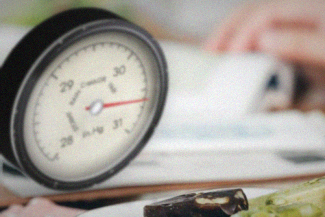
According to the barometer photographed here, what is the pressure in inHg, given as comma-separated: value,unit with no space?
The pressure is 30.6,inHg
